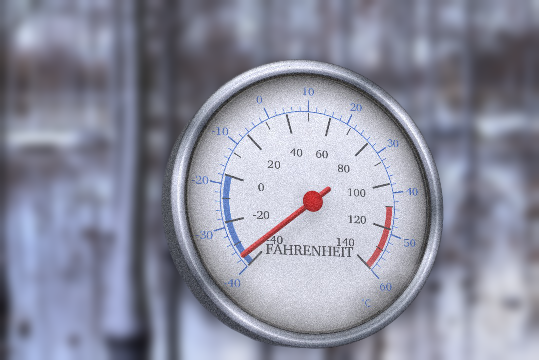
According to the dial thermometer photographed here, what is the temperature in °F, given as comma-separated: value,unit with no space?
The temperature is -35,°F
